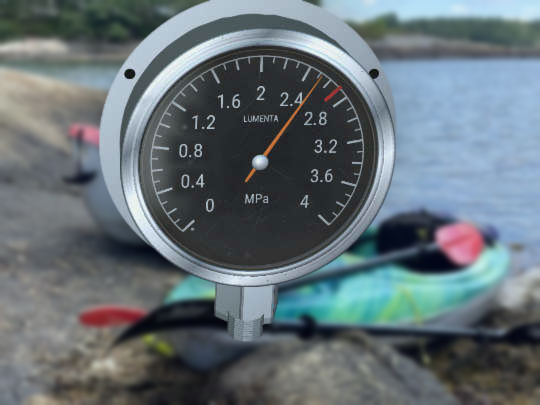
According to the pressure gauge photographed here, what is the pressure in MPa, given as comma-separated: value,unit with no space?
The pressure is 2.5,MPa
